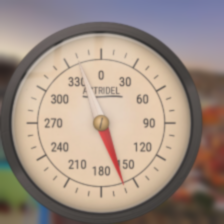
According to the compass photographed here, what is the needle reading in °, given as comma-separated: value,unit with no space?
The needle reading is 160,°
